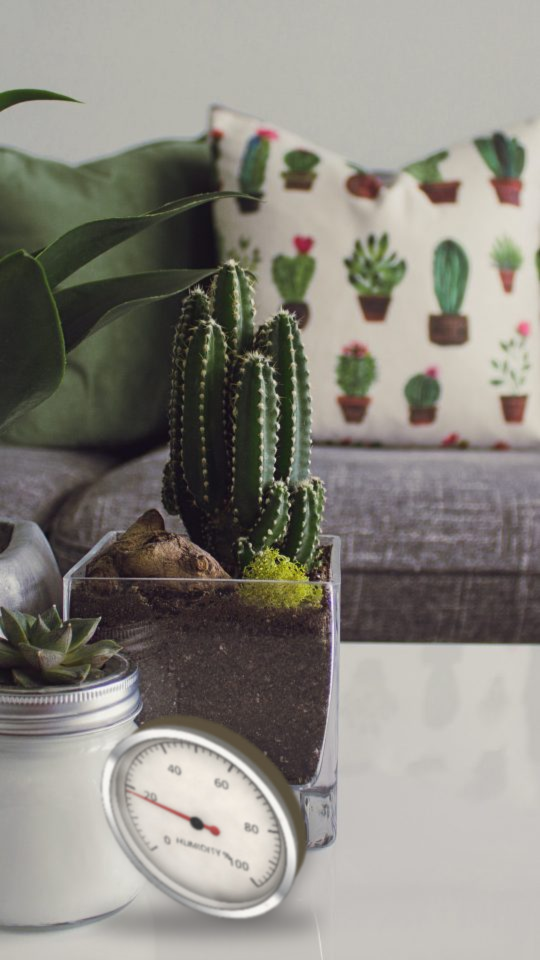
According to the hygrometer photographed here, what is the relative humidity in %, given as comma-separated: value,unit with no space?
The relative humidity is 20,%
